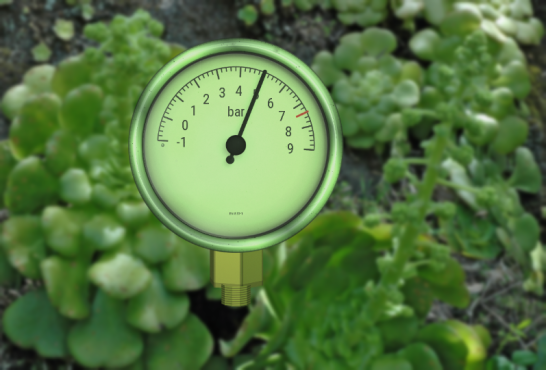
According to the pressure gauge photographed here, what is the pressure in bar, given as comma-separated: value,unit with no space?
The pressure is 5,bar
